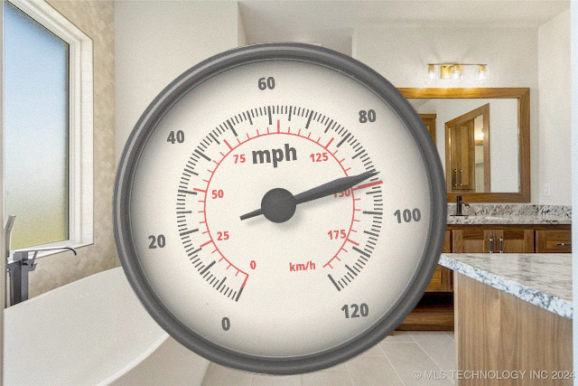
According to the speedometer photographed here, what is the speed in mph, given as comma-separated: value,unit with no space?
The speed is 91,mph
